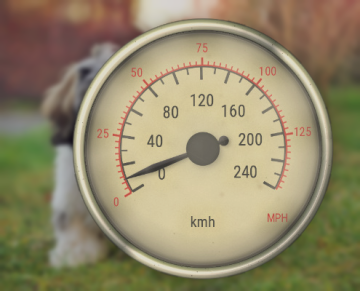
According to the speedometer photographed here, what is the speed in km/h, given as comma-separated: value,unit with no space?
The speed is 10,km/h
